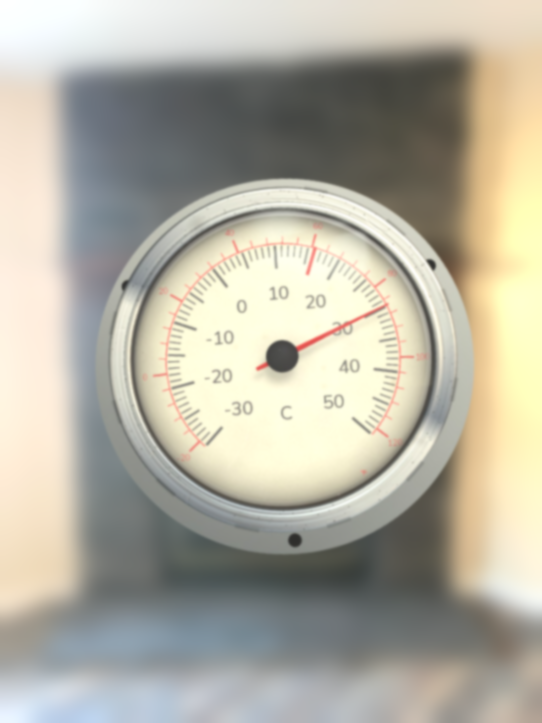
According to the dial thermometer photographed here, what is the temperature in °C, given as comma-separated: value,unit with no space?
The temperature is 30,°C
